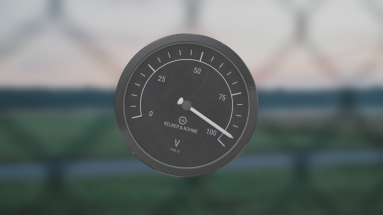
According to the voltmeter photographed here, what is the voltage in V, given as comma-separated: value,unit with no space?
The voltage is 95,V
